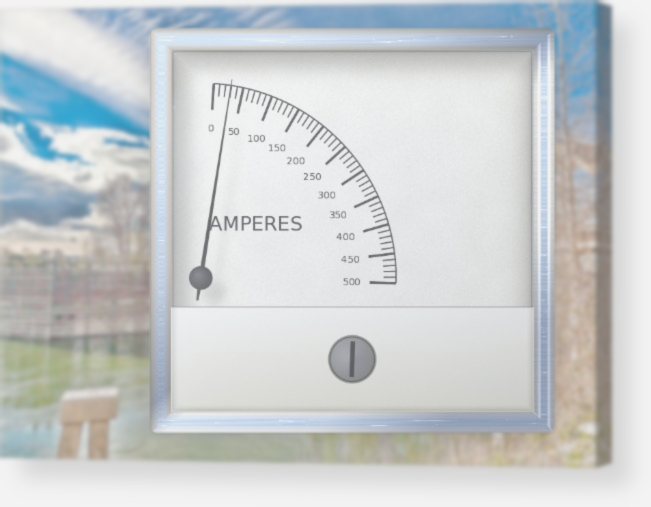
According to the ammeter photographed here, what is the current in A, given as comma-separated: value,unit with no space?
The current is 30,A
